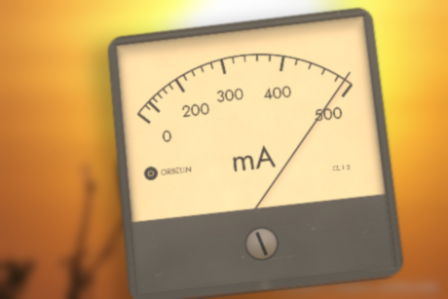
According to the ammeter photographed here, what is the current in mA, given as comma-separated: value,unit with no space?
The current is 490,mA
